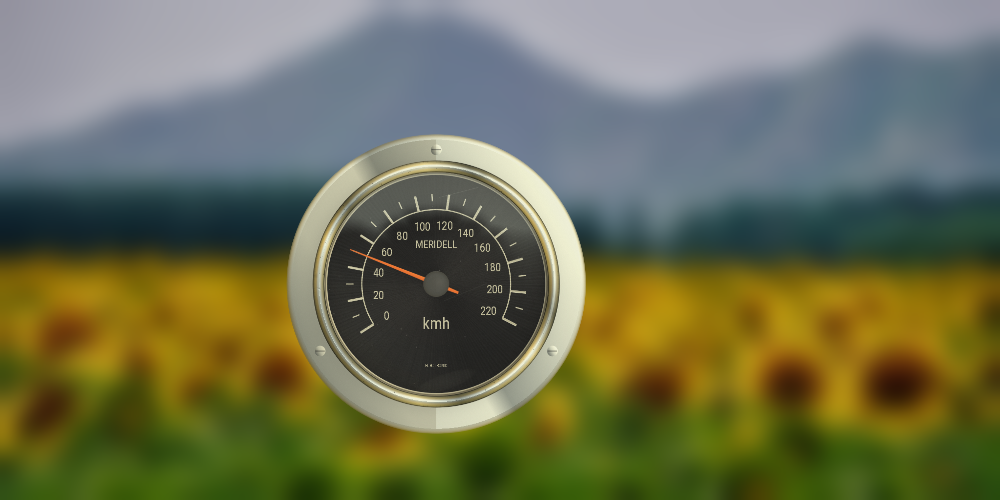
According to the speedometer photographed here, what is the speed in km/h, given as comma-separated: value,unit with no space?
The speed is 50,km/h
